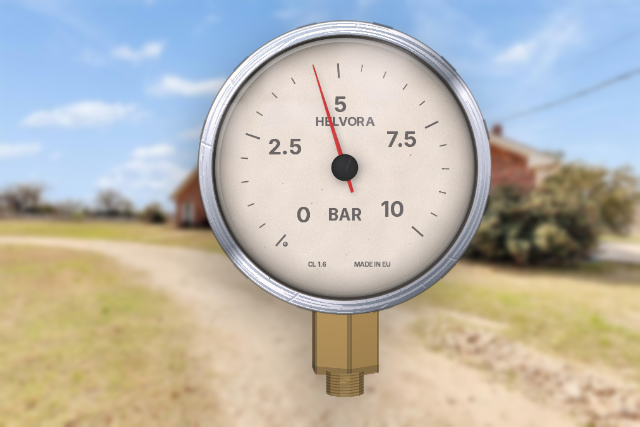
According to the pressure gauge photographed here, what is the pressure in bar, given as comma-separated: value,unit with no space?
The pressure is 4.5,bar
